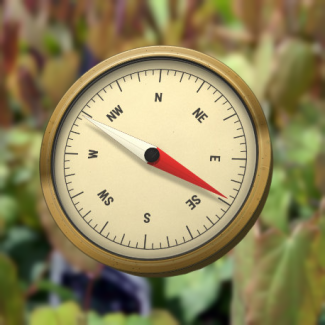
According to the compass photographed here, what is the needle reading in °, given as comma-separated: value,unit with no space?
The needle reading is 117.5,°
